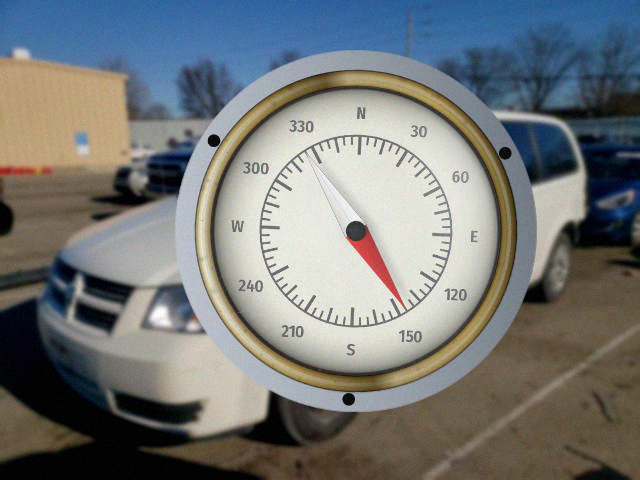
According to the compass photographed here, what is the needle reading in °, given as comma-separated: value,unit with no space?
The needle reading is 145,°
